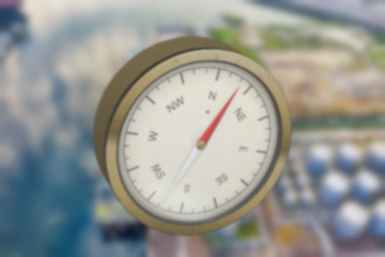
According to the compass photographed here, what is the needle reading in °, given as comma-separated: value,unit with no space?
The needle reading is 20,°
